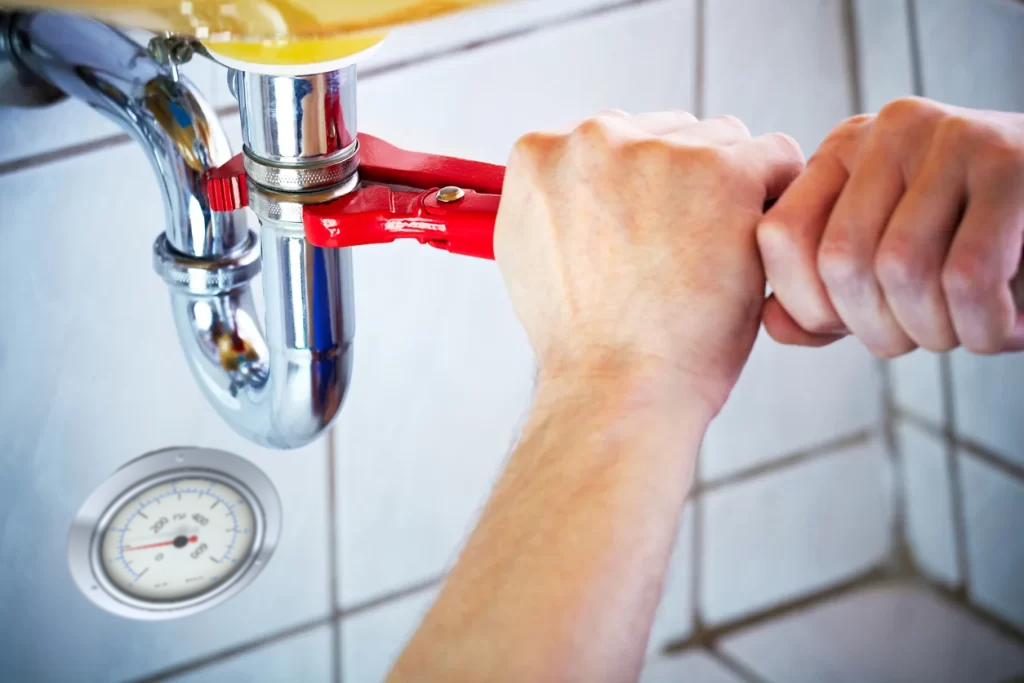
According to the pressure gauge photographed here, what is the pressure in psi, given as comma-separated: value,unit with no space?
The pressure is 100,psi
